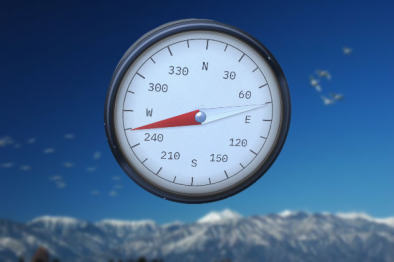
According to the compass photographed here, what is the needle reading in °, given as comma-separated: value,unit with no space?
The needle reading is 255,°
